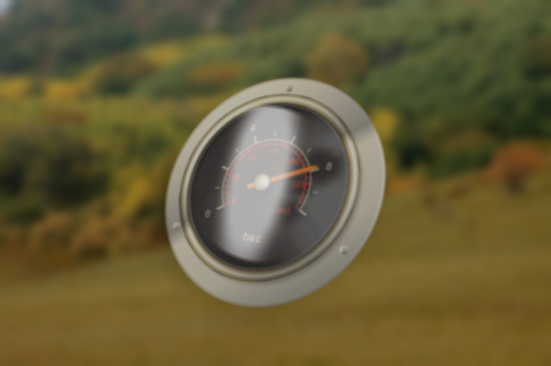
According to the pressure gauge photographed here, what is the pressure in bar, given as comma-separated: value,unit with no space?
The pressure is 8,bar
